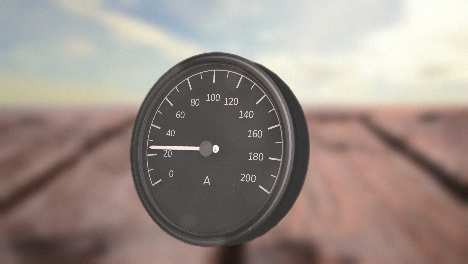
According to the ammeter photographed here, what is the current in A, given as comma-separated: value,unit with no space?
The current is 25,A
